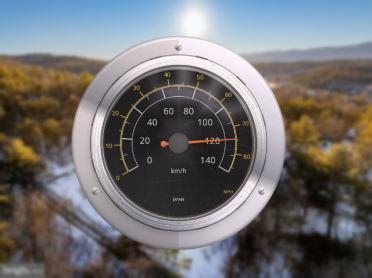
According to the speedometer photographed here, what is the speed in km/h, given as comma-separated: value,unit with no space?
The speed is 120,km/h
